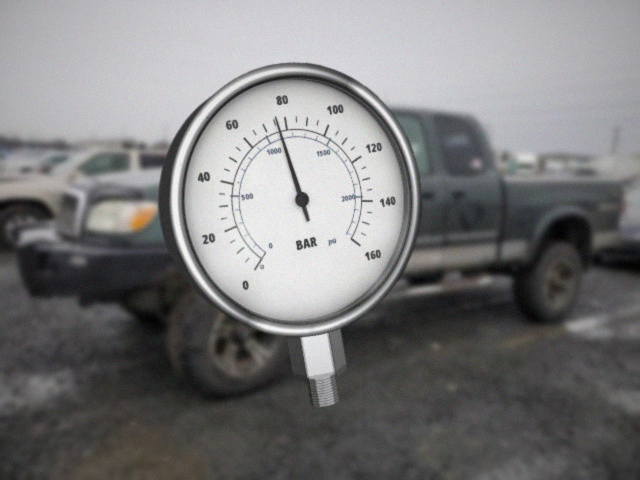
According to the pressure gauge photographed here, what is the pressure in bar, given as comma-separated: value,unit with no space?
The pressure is 75,bar
